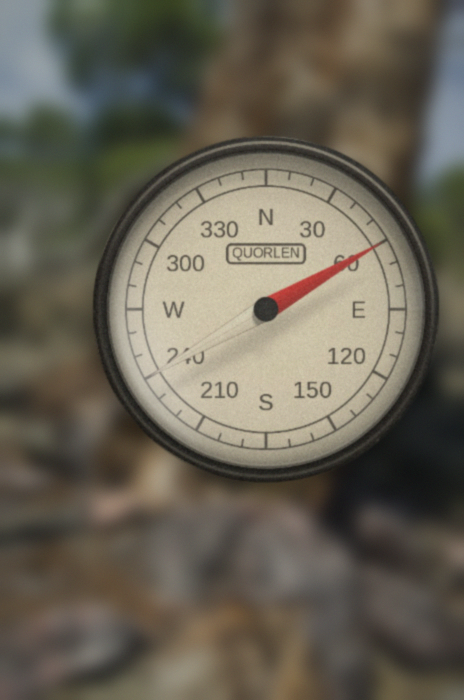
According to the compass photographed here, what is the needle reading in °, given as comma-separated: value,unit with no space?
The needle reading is 60,°
